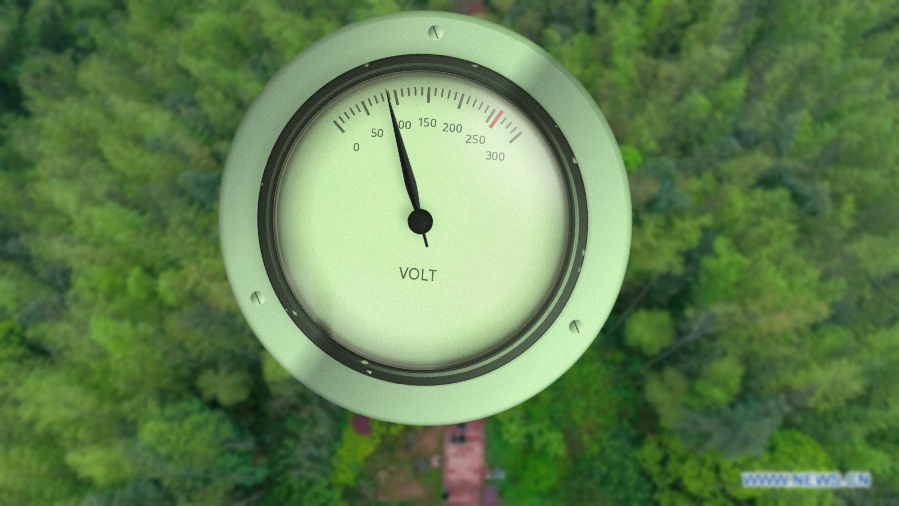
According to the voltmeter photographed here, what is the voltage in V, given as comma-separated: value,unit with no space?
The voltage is 90,V
